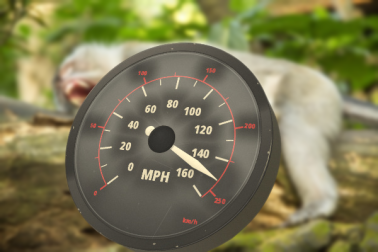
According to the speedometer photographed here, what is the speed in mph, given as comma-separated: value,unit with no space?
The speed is 150,mph
